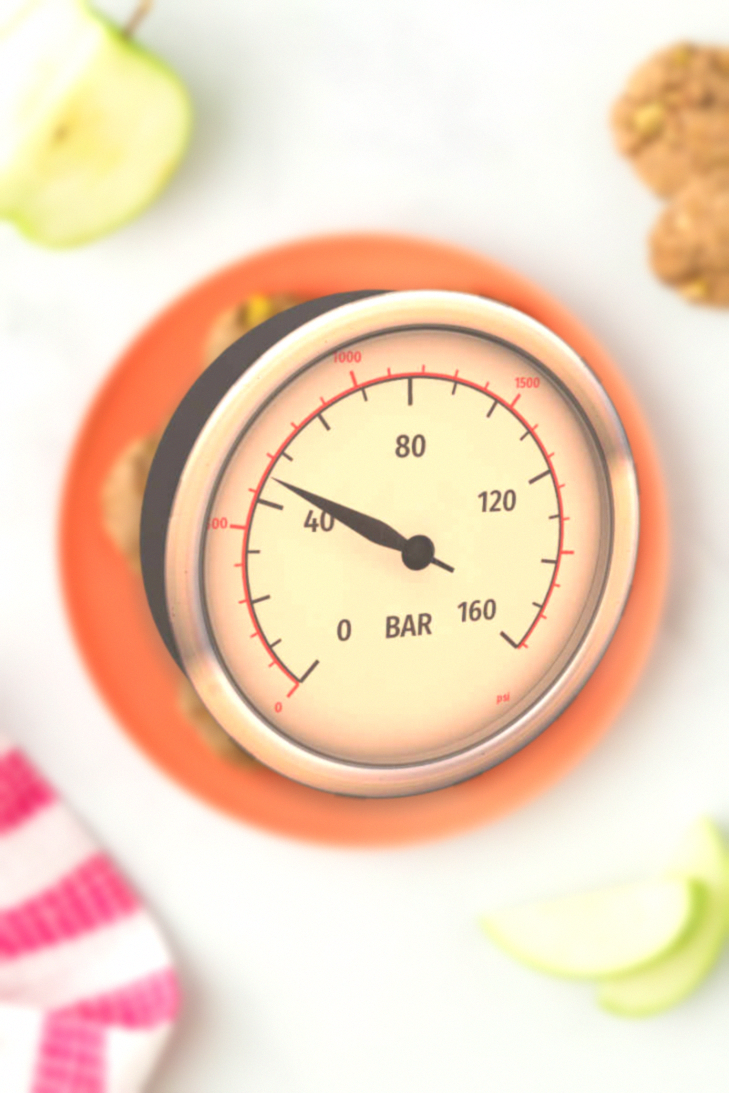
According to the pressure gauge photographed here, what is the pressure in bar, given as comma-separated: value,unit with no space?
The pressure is 45,bar
